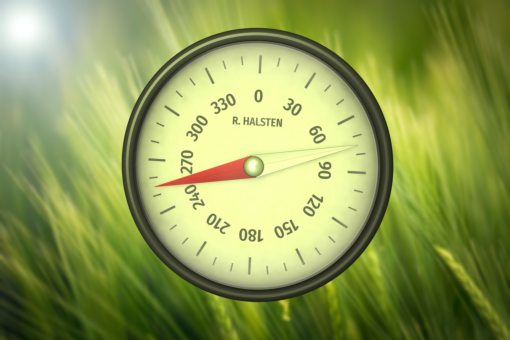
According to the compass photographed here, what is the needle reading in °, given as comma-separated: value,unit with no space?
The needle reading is 255,°
